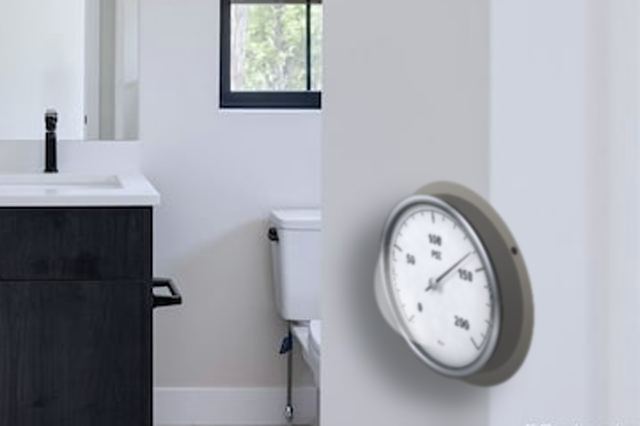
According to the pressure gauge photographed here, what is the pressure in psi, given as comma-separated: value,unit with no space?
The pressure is 140,psi
